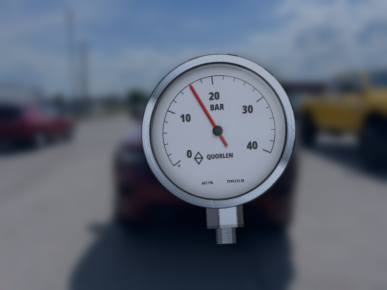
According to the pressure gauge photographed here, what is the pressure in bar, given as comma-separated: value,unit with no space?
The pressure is 16,bar
